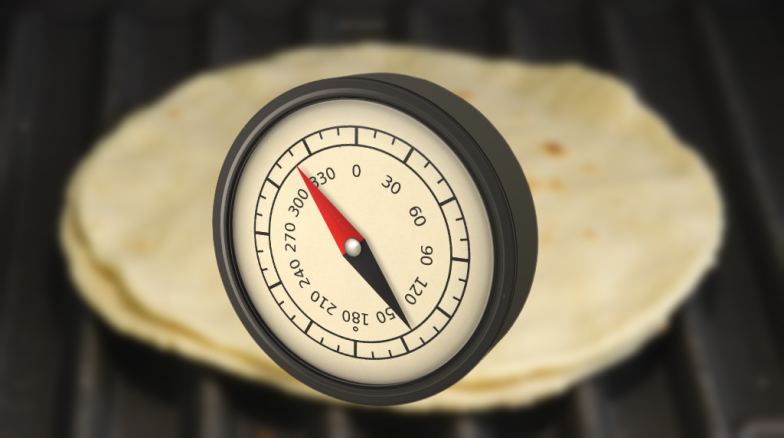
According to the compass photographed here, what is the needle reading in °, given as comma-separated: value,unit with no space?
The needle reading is 320,°
